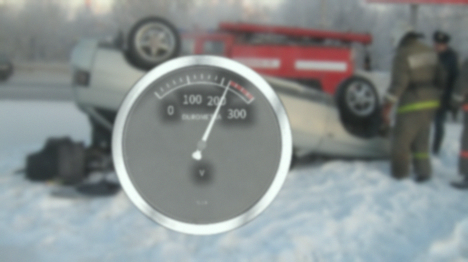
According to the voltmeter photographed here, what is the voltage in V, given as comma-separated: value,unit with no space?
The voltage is 220,V
